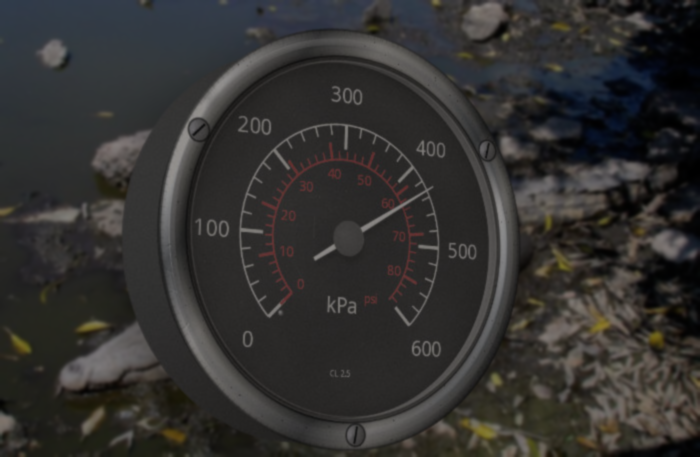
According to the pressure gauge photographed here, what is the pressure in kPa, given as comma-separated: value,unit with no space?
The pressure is 430,kPa
